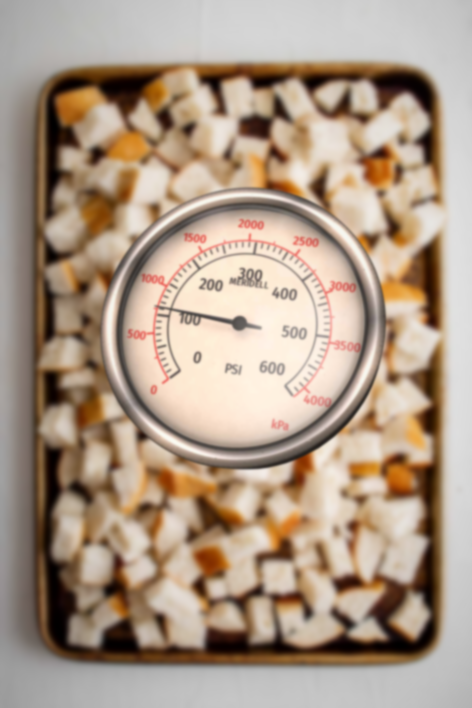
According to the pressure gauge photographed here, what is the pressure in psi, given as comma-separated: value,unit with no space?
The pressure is 110,psi
